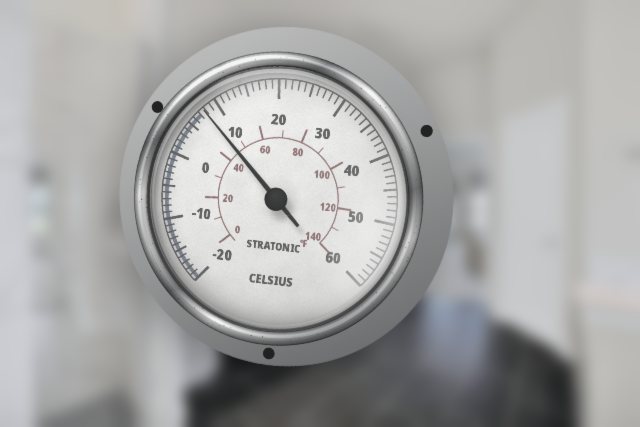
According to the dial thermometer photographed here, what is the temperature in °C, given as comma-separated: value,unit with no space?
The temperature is 8,°C
